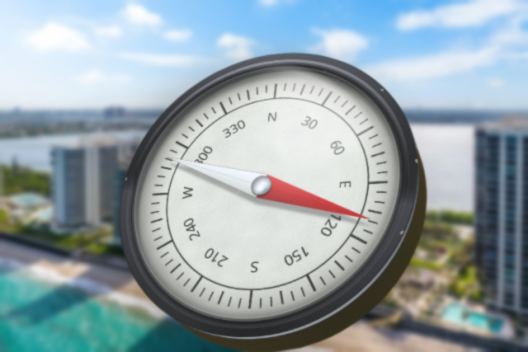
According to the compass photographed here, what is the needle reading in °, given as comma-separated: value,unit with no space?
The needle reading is 110,°
